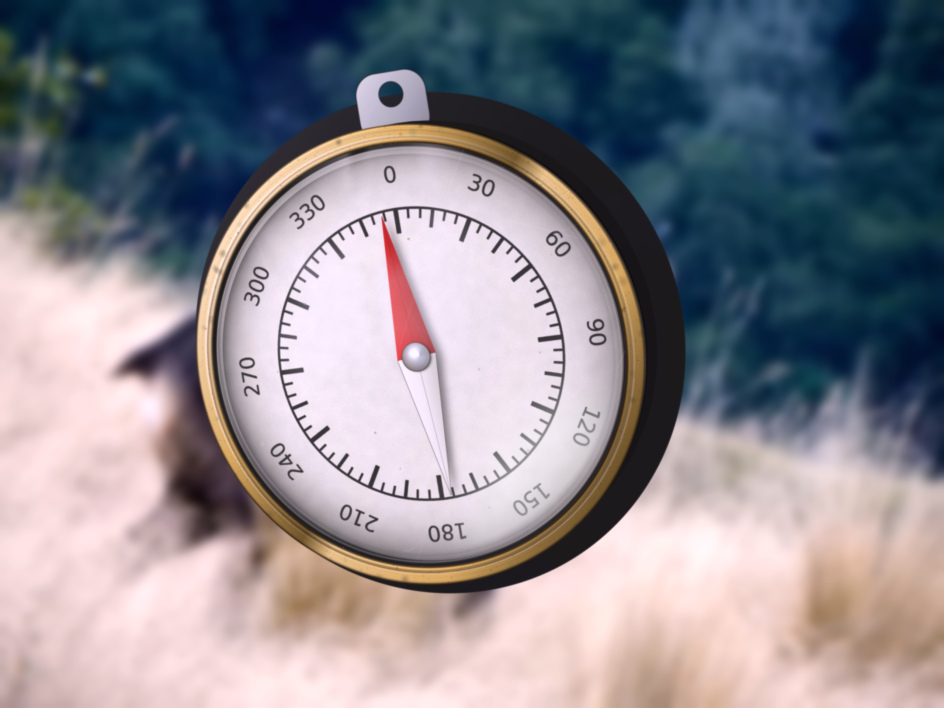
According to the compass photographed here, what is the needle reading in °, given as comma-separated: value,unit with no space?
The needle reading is 355,°
